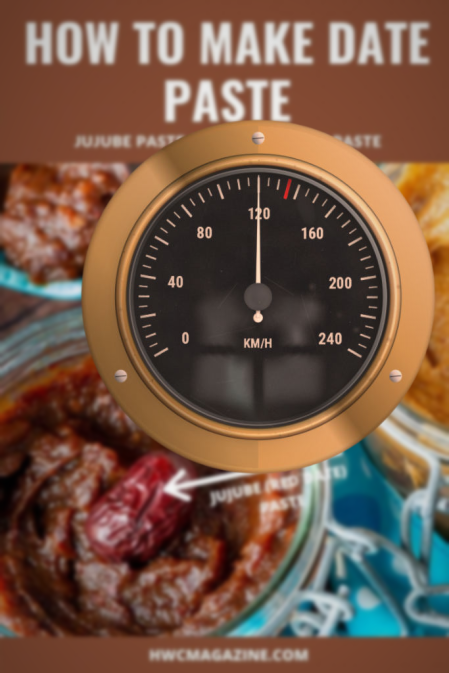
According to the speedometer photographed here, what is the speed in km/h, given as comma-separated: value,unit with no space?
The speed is 120,km/h
